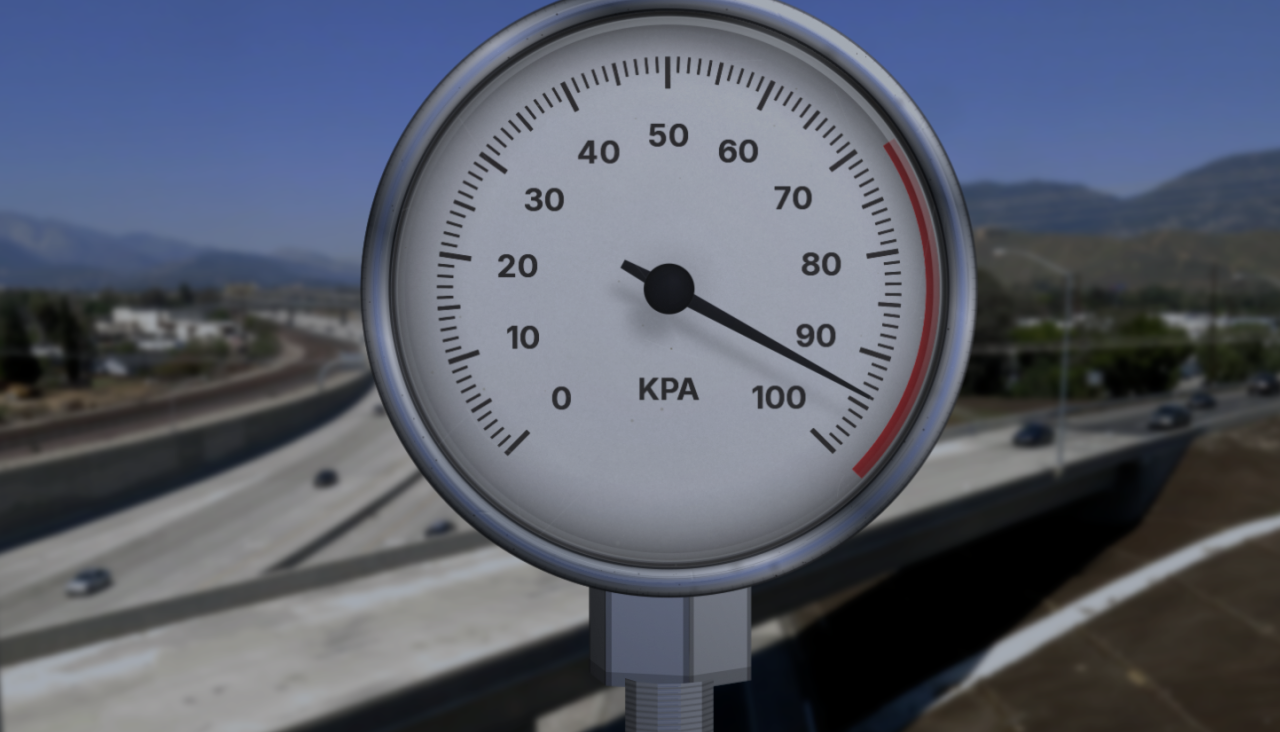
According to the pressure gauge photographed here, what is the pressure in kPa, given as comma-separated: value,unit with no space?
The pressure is 94,kPa
